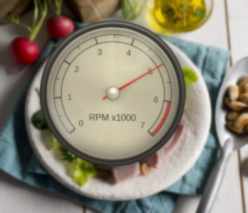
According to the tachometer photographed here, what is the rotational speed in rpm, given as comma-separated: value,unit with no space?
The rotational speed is 5000,rpm
